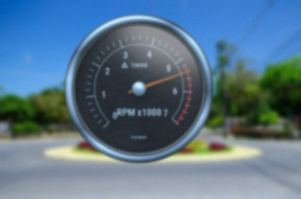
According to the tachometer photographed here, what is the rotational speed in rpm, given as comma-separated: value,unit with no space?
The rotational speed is 5400,rpm
